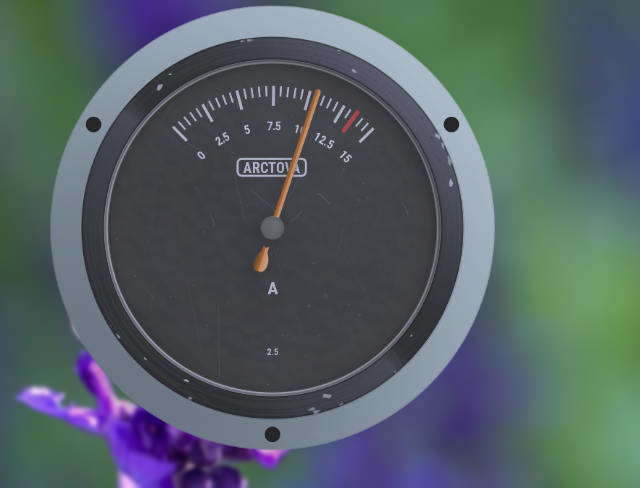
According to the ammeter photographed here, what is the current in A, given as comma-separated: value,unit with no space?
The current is 10.5,A
